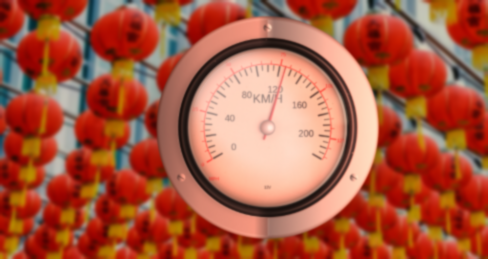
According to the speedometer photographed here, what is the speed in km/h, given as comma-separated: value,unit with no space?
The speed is 125,km/h
